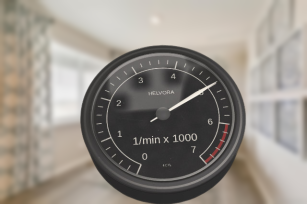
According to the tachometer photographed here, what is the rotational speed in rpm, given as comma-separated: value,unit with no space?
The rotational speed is 5000,rpm
